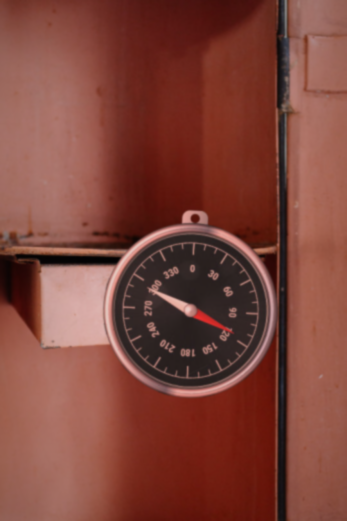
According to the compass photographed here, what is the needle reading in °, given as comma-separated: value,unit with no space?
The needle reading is 115,°
